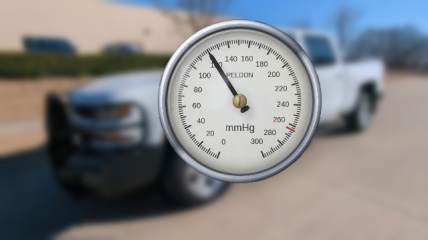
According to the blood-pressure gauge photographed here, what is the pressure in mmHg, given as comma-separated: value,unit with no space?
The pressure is 120,mmHg
